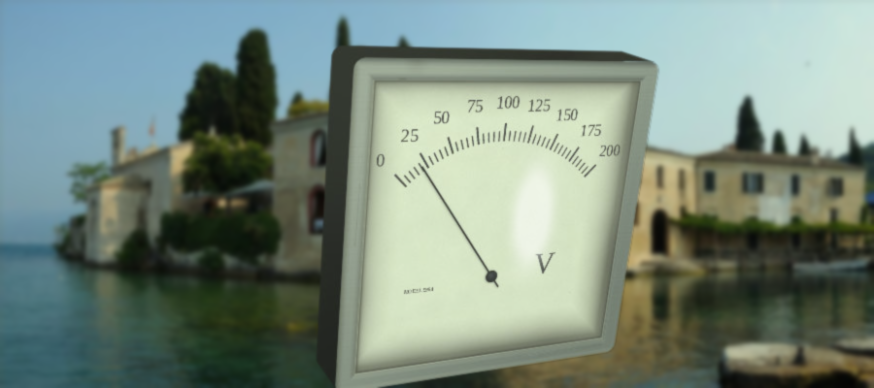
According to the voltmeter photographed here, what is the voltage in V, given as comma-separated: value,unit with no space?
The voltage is 20,V
